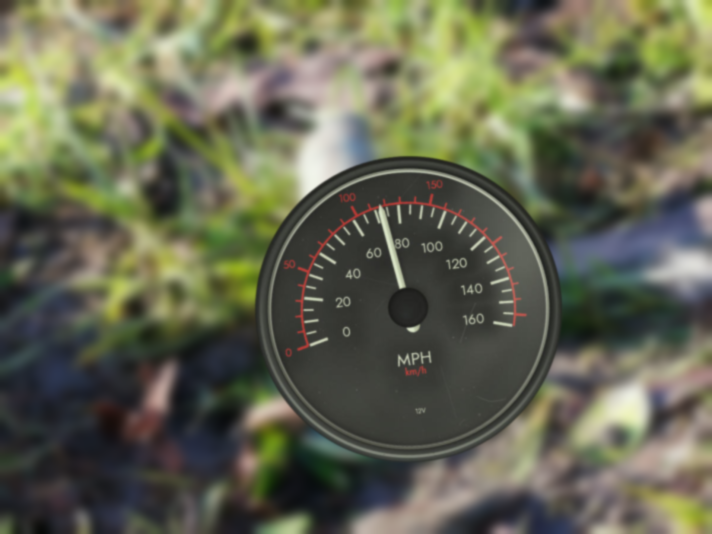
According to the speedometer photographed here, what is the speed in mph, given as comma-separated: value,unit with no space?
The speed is 72.5,mph
